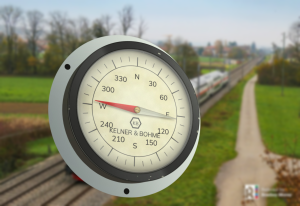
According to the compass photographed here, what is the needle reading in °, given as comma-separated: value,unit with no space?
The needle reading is 275,°
